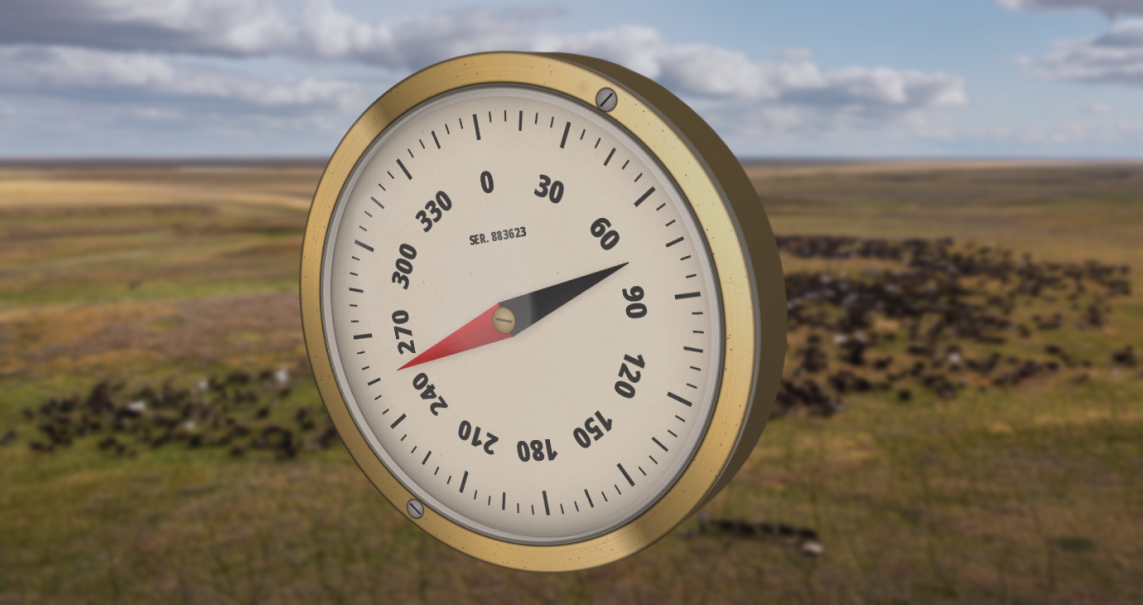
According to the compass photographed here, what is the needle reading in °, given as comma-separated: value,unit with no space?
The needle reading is 255,°
